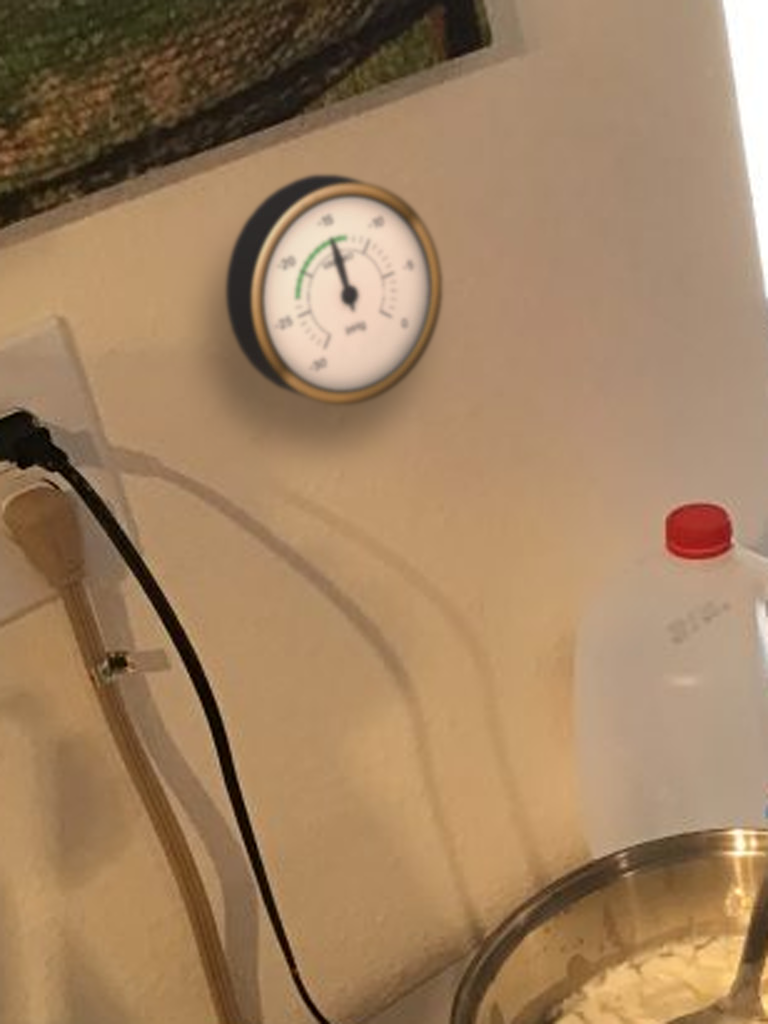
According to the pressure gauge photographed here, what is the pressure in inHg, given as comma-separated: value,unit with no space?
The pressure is -15,inHg
